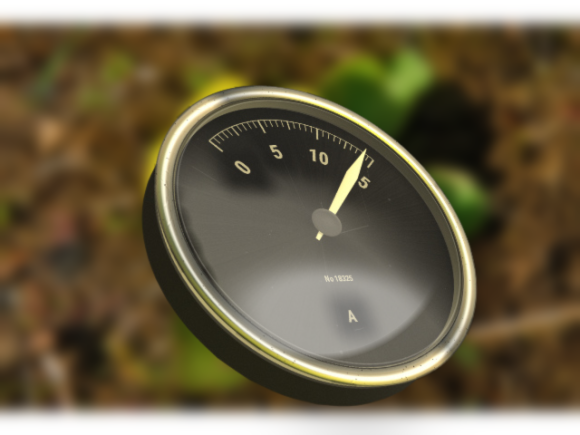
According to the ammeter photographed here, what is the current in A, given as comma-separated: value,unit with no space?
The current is 14,A
